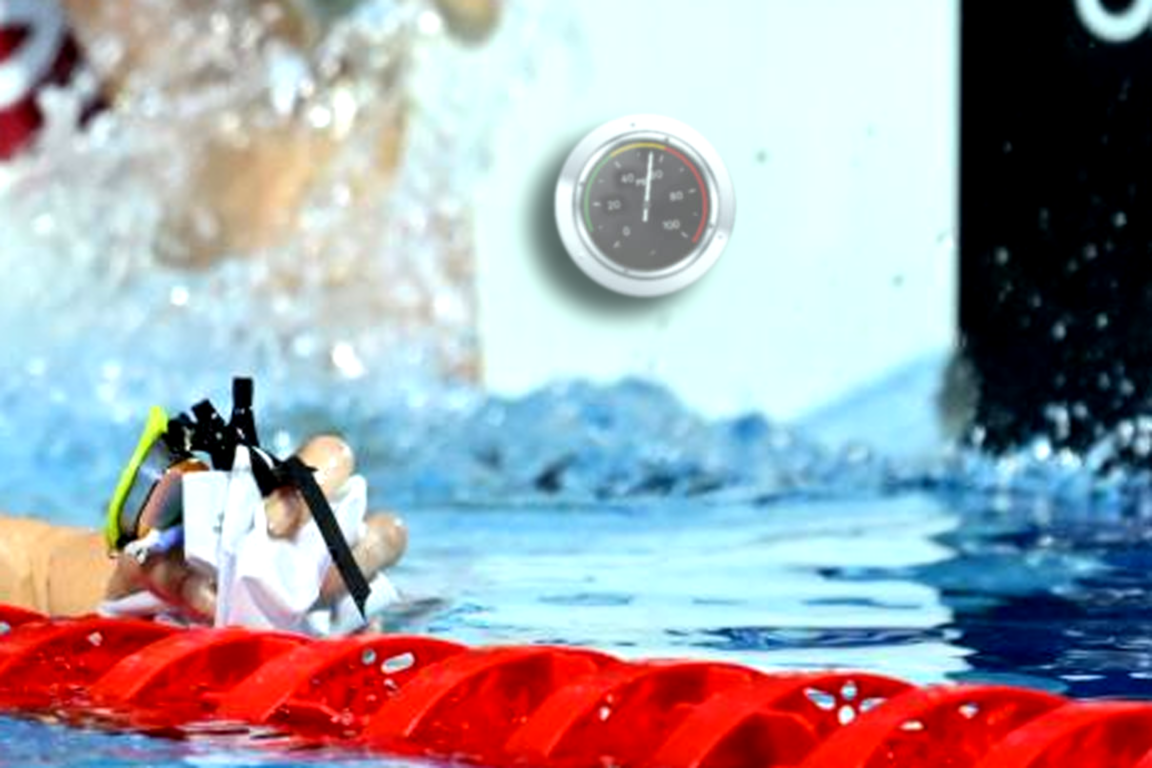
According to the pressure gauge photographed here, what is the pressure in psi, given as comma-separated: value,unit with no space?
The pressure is 55,psi
